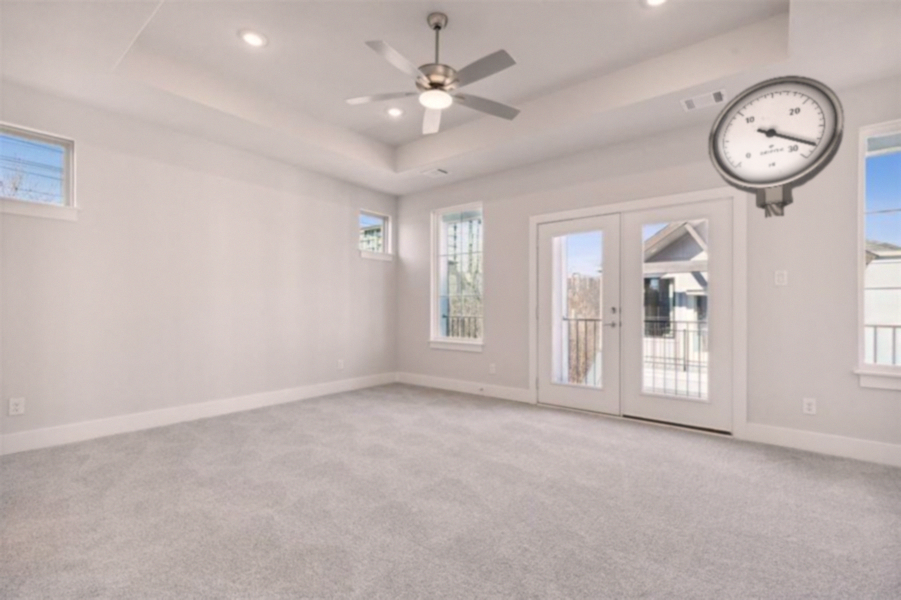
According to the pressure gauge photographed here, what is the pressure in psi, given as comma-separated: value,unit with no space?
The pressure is 28,psi
